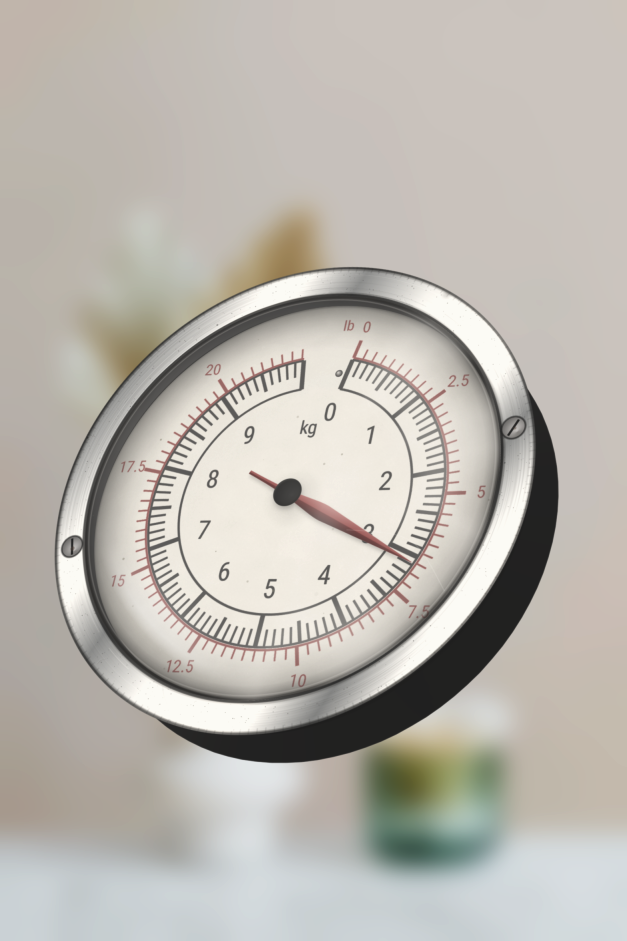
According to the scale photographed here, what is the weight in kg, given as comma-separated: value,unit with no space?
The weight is 3.1,kg
